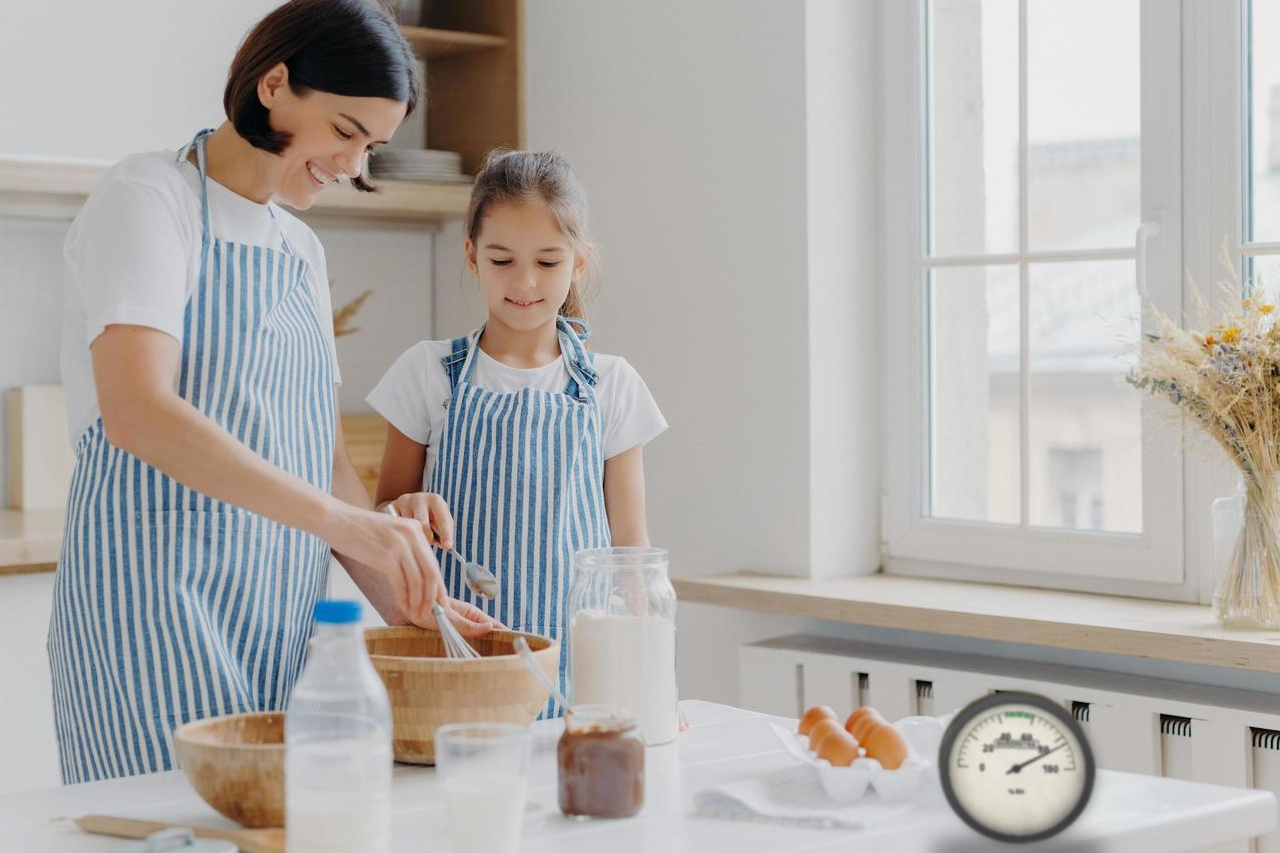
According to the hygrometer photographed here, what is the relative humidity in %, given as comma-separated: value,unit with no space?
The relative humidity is 84,%
